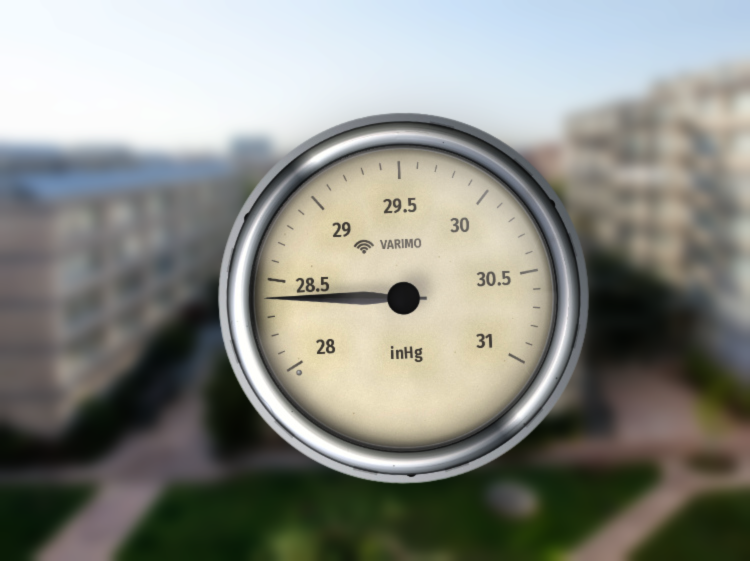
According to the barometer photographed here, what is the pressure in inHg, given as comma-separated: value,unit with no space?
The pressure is 28.4,inHg
